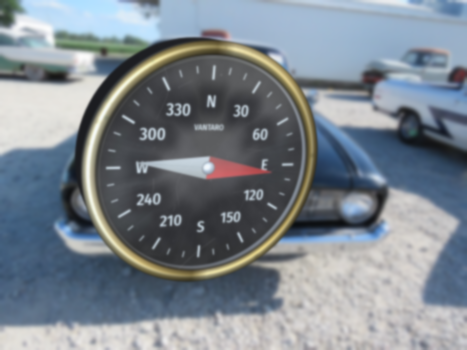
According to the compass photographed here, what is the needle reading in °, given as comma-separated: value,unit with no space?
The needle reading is 95,°
